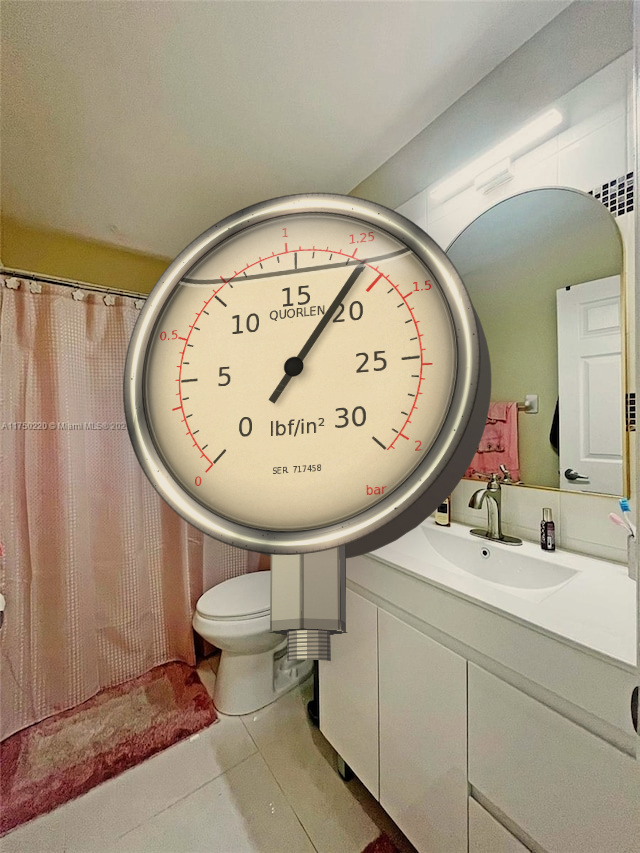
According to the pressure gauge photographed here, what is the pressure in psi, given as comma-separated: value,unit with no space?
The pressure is 19,psi
